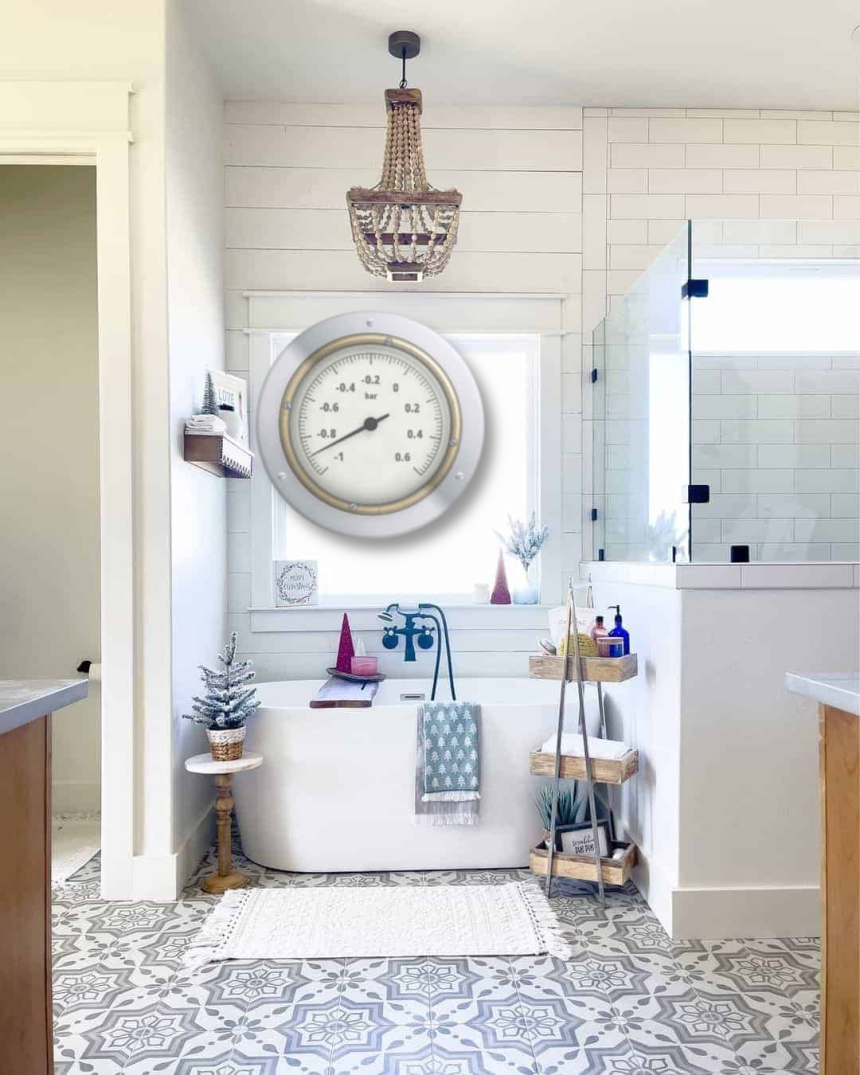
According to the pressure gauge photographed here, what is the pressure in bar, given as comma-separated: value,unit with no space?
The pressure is -0.9,bar
